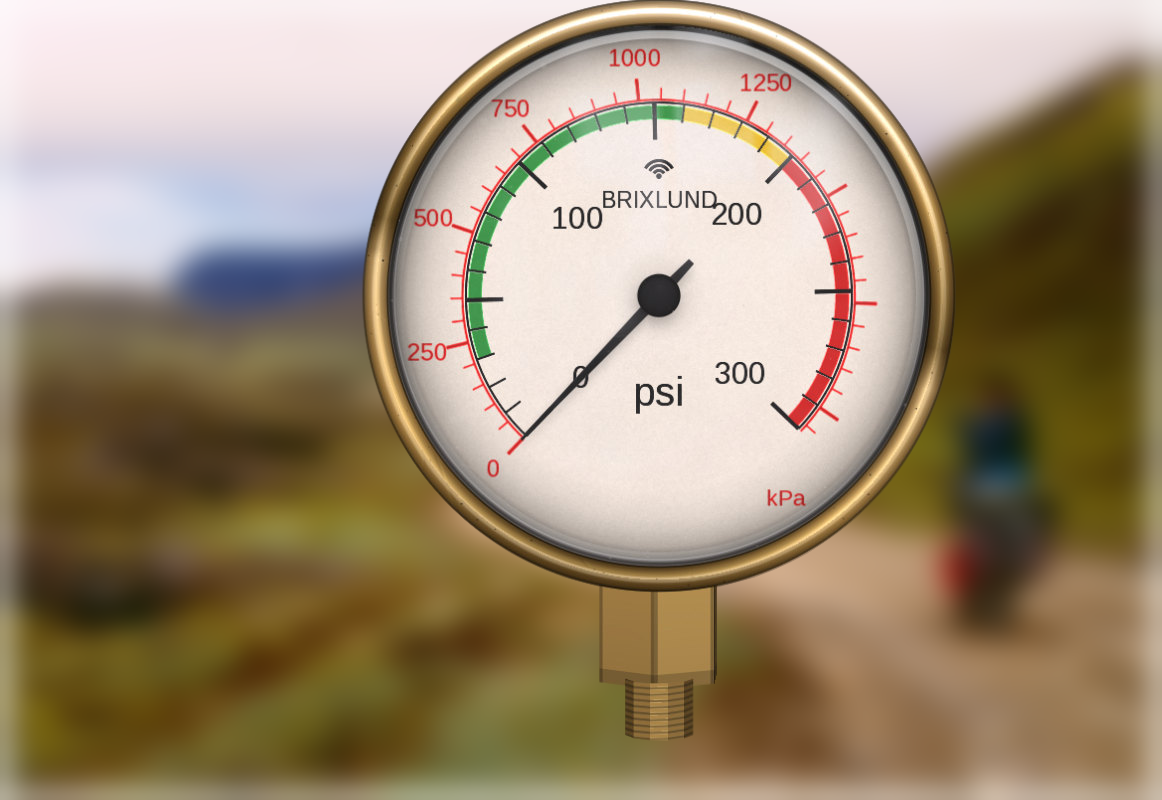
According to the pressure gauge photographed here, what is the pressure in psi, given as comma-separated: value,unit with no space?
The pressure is 0,psi
